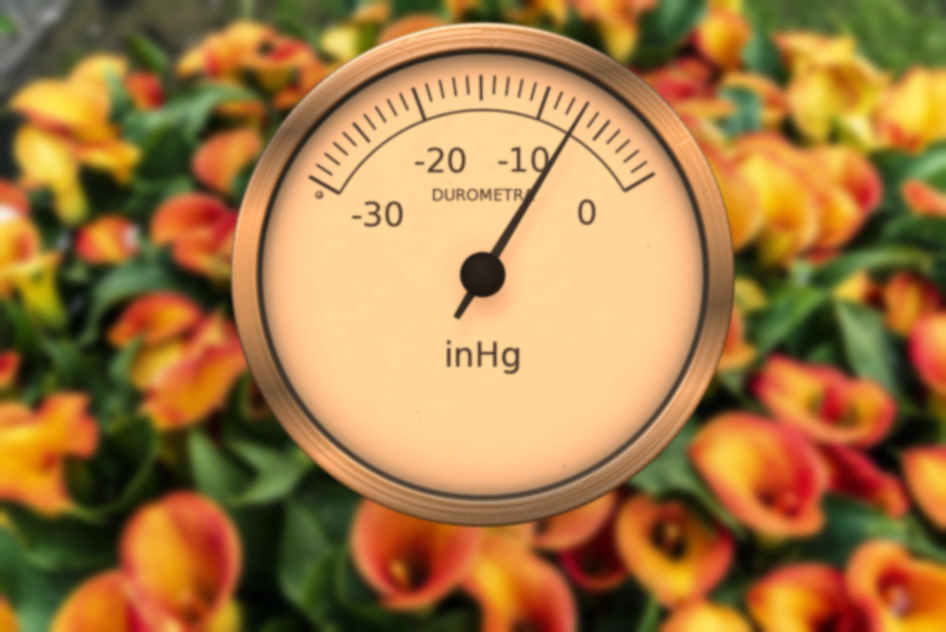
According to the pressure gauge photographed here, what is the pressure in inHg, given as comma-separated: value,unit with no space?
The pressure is -7,inHg
